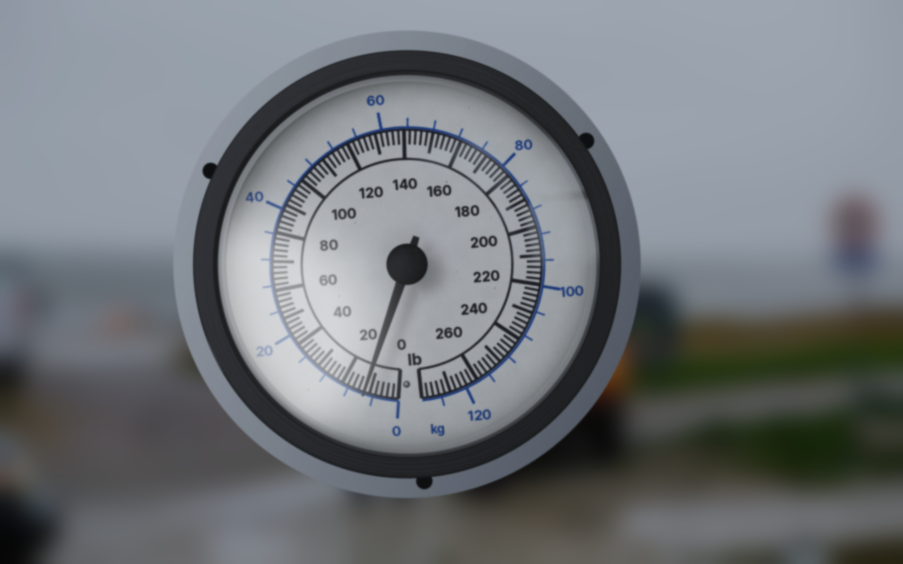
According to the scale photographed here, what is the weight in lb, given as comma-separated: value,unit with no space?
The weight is 12,lb
